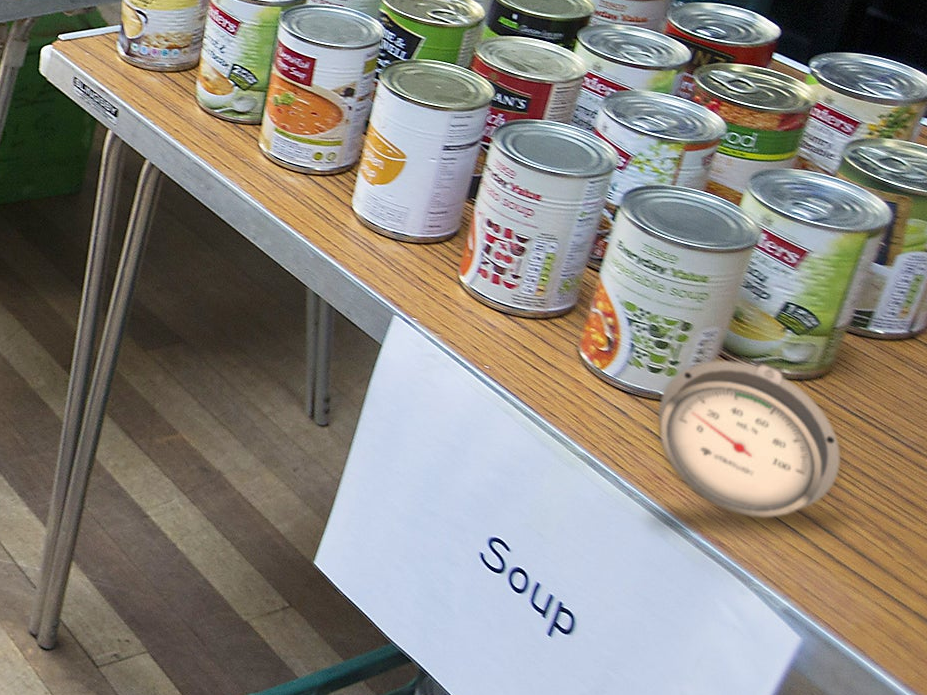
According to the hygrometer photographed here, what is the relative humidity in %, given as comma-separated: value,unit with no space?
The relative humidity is 10,%
